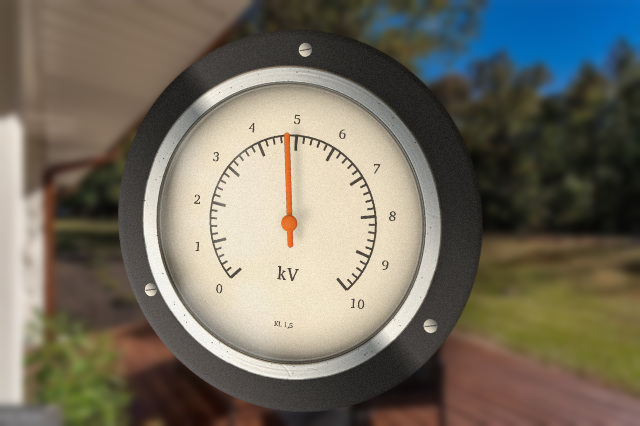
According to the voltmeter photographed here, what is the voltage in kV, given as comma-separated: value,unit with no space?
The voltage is 4.8,kV
